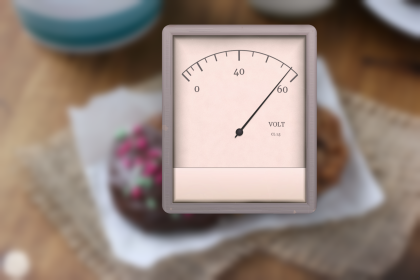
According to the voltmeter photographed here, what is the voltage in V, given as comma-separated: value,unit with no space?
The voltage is 57.5,V
